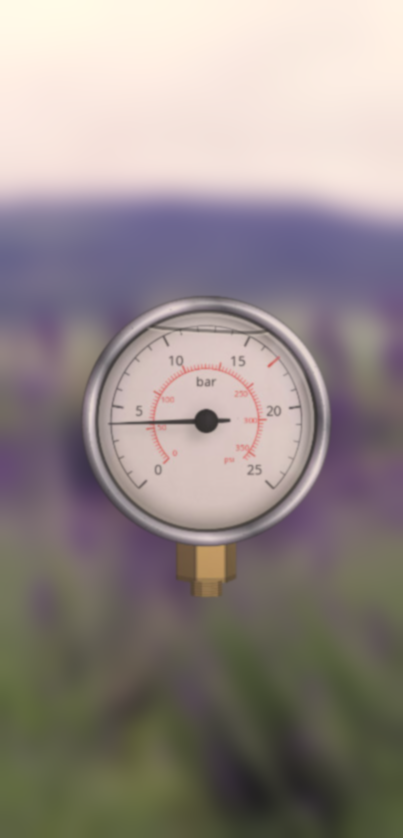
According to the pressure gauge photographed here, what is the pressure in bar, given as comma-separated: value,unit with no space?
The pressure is 4,bar
